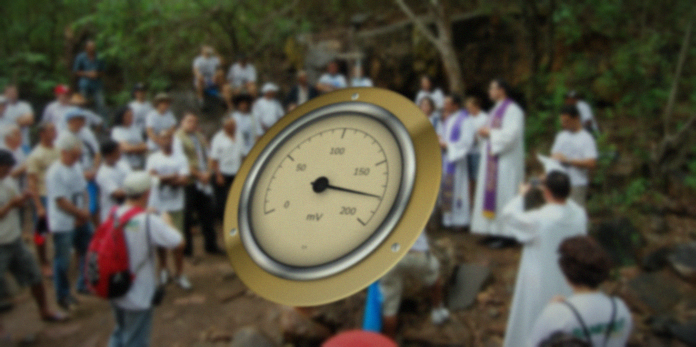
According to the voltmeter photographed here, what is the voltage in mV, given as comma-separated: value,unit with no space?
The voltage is 180,mV
